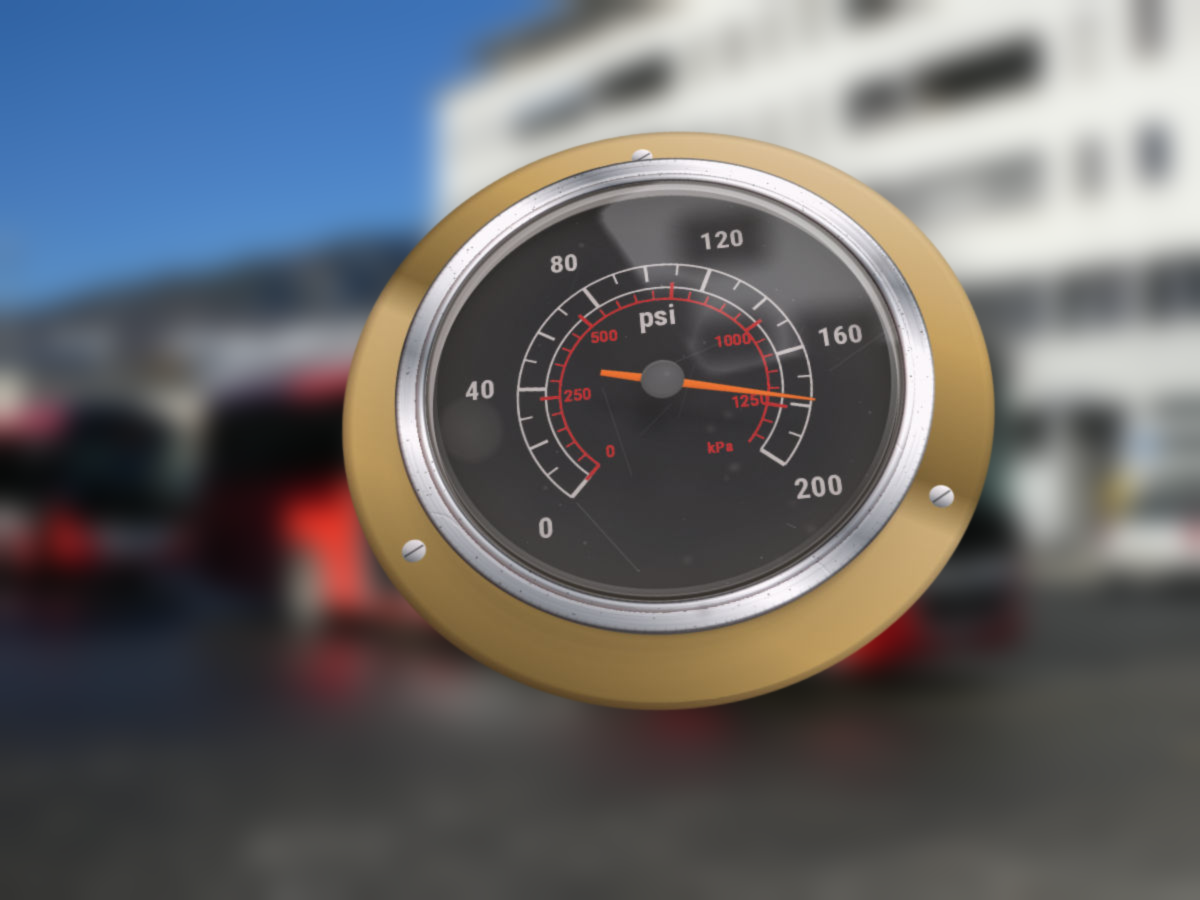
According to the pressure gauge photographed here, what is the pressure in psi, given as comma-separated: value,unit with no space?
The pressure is 180,psi
